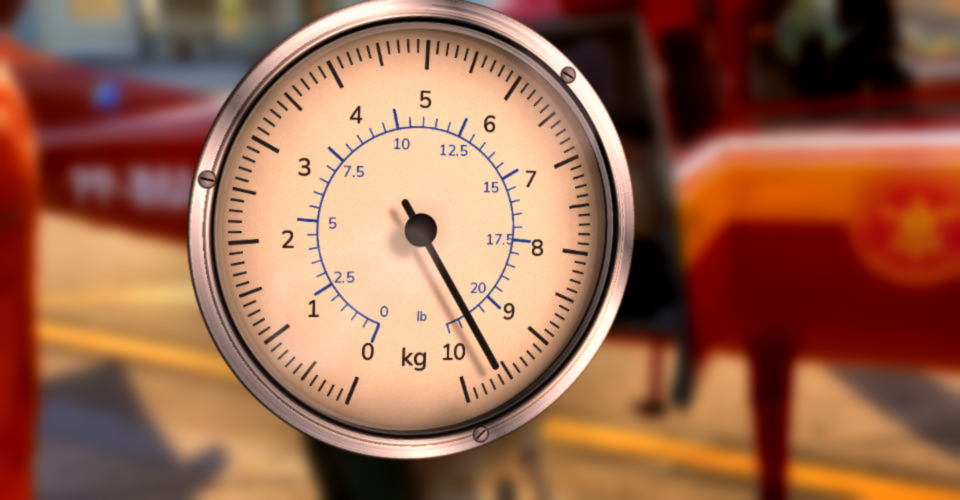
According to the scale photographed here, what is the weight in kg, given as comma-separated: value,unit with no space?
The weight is 9.6,kg
